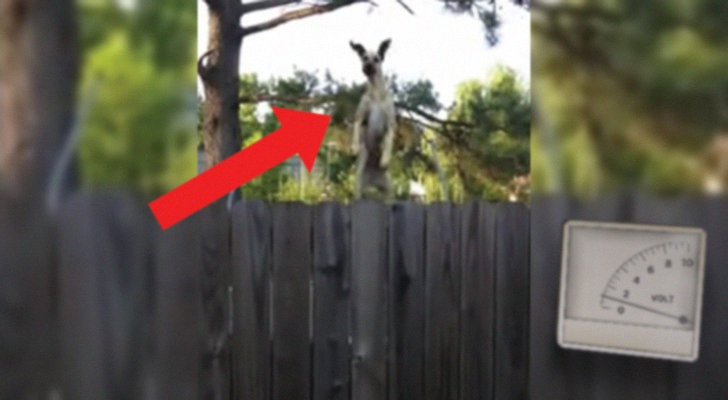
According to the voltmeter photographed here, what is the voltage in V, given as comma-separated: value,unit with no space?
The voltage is 1,V
